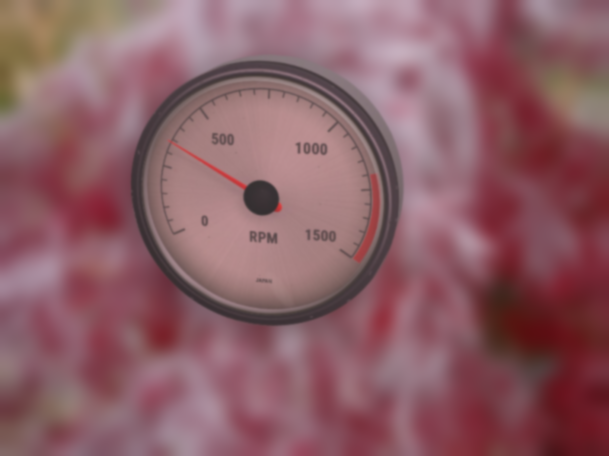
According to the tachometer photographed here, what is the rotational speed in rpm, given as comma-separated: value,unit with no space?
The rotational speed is 350,rpm
